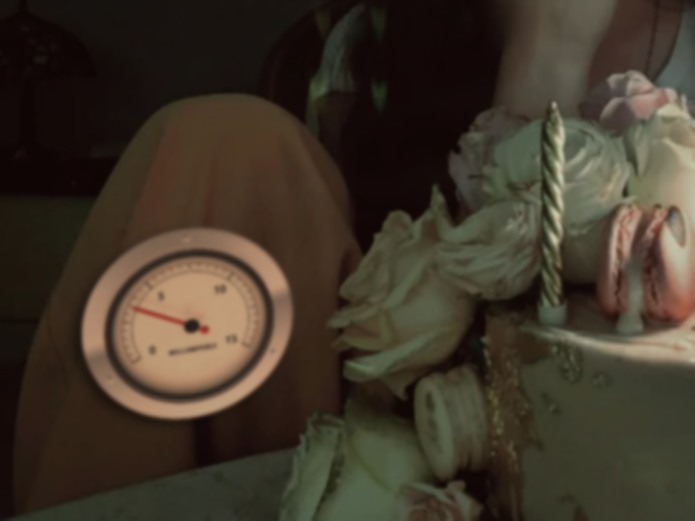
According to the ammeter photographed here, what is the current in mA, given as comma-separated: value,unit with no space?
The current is 3.5,mA
